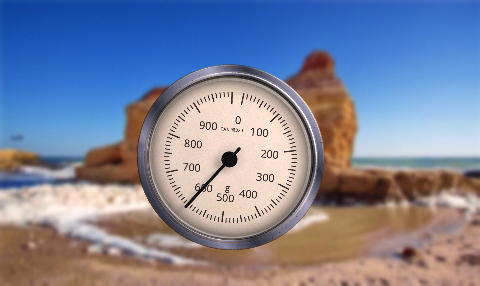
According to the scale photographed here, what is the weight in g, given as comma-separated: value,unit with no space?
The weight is 600,g
